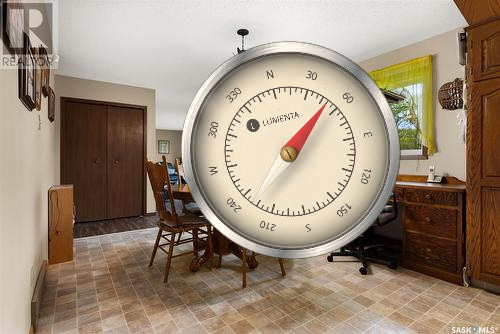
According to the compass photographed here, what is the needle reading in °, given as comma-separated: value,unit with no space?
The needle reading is 50,°
